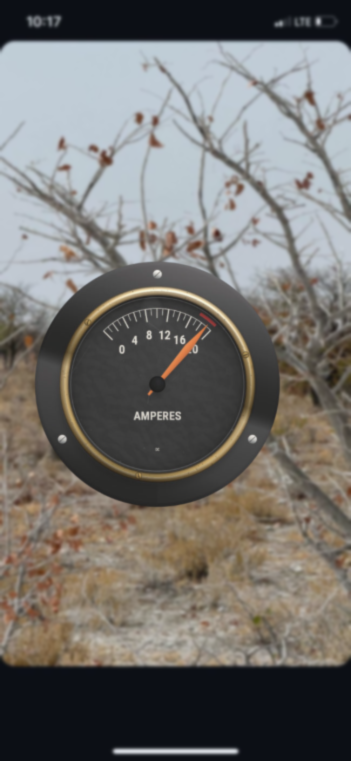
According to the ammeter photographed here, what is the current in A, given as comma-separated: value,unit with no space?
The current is 19,A
